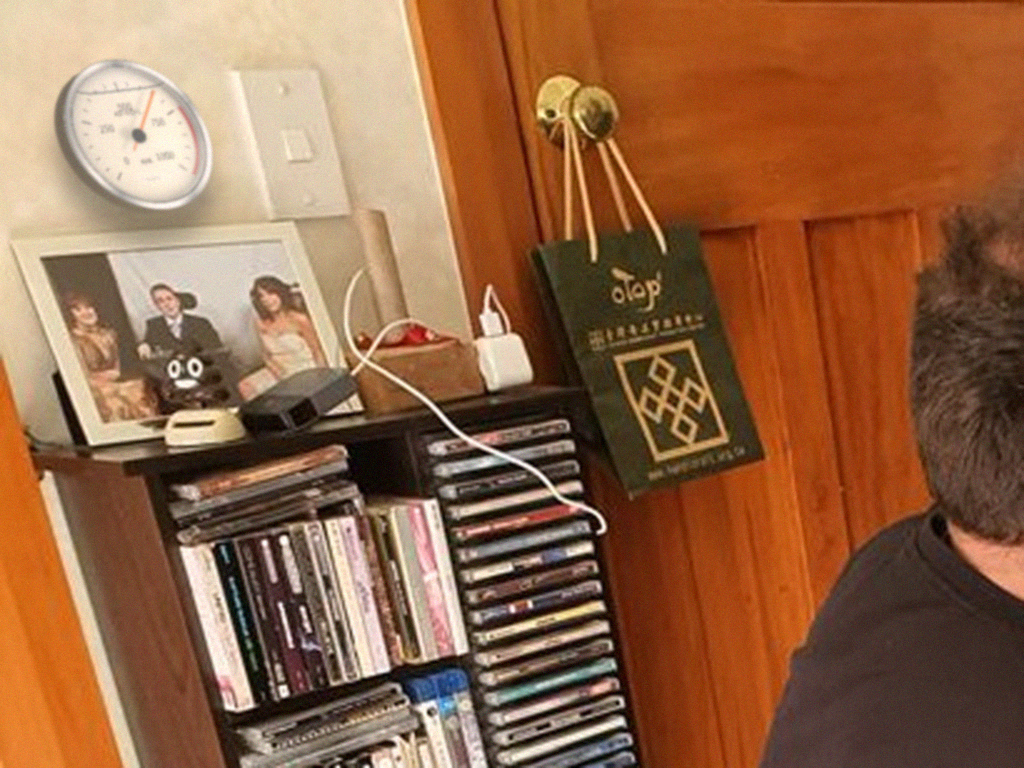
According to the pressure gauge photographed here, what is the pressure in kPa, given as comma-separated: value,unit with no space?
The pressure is 650,kPa
